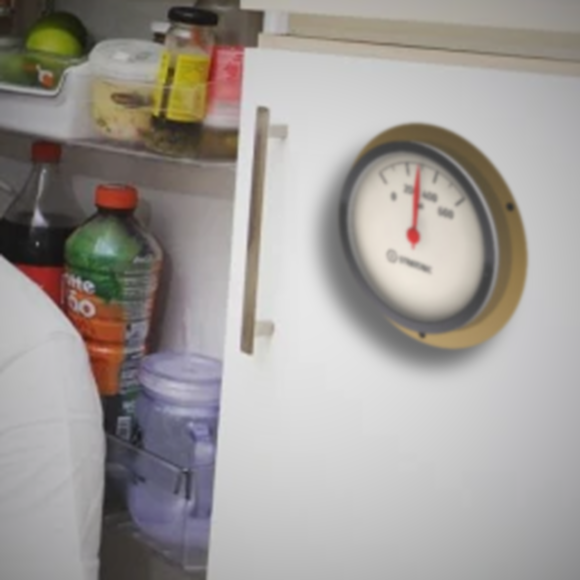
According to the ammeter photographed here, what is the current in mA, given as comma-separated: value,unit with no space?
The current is 300,mA
